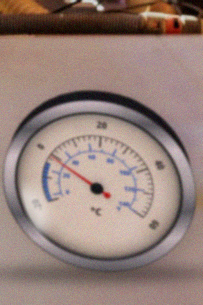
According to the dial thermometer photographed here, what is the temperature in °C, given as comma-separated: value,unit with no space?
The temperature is 0,°C
